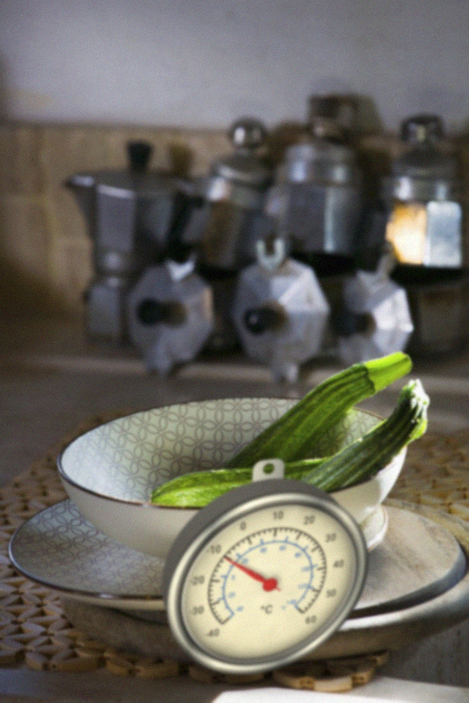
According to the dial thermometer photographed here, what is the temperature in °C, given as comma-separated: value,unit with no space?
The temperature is -10,°C
